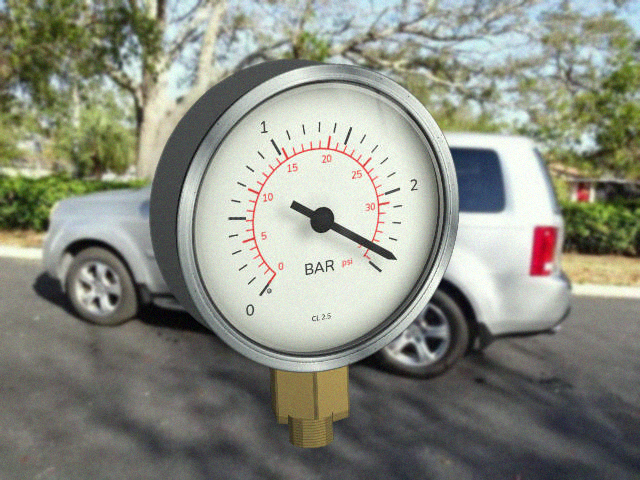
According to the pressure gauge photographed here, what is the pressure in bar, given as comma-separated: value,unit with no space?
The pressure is 2.4,bar
